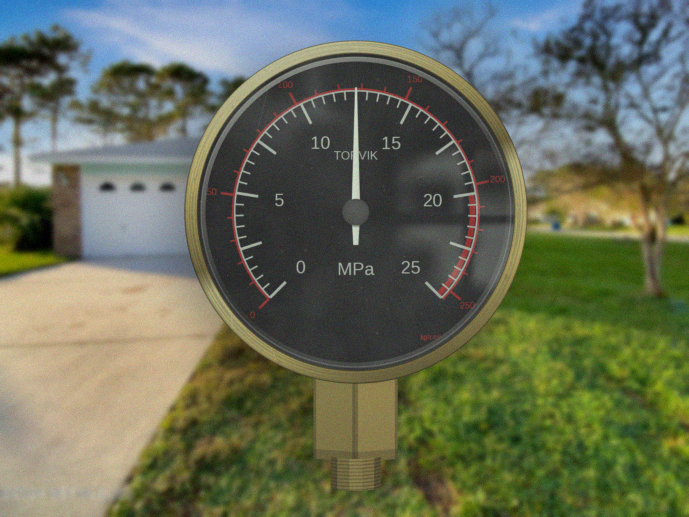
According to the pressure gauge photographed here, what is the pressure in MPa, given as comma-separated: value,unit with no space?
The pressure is 12.5,MPa
